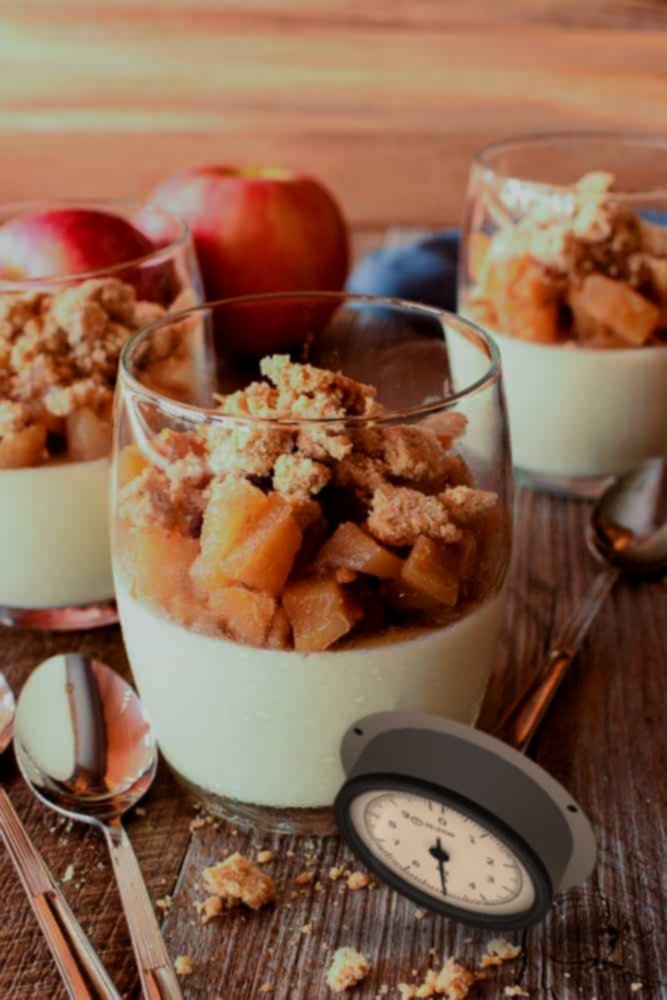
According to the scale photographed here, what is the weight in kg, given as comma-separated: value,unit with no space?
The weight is 5,kg
